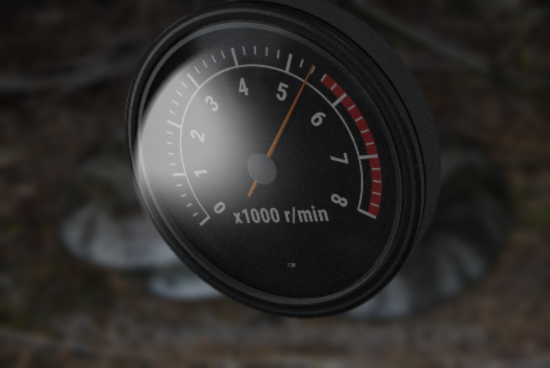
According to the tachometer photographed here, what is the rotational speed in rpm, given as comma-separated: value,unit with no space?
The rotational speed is 5400,rpm
